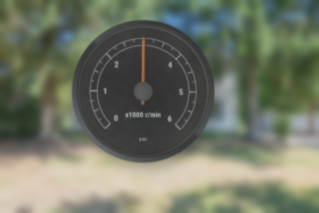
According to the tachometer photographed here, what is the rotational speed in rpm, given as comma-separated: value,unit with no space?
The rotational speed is 3000,rpm
